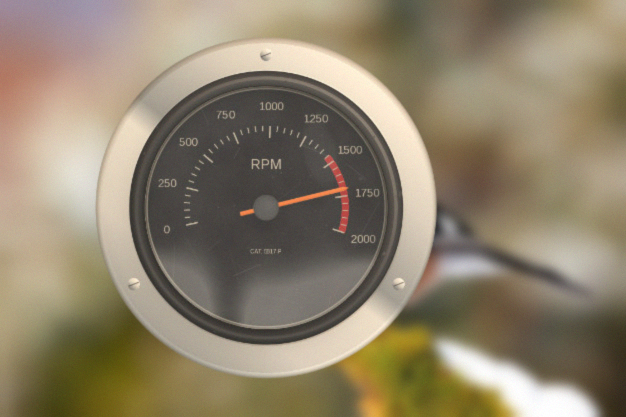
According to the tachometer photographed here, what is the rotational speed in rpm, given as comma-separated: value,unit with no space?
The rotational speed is 1700,rpm
